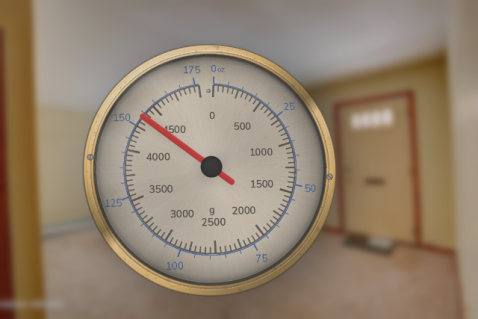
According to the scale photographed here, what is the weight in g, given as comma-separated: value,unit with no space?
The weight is 4350,g
